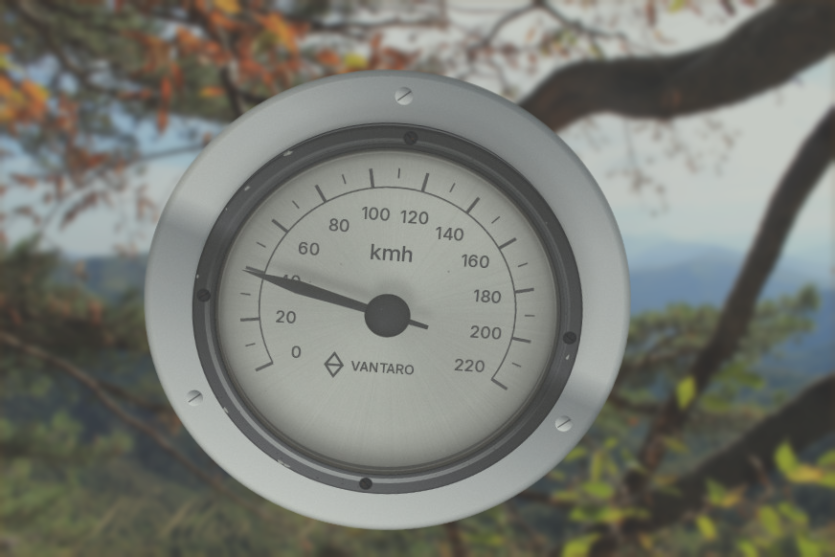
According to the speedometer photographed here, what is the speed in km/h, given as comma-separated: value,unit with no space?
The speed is 40,km/h
